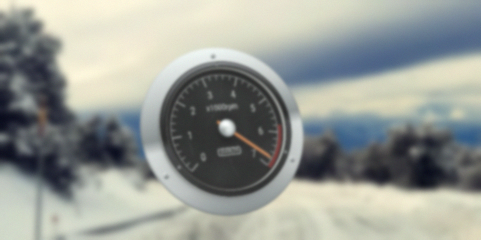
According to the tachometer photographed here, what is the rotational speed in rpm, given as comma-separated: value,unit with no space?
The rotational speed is 6800,rpm
